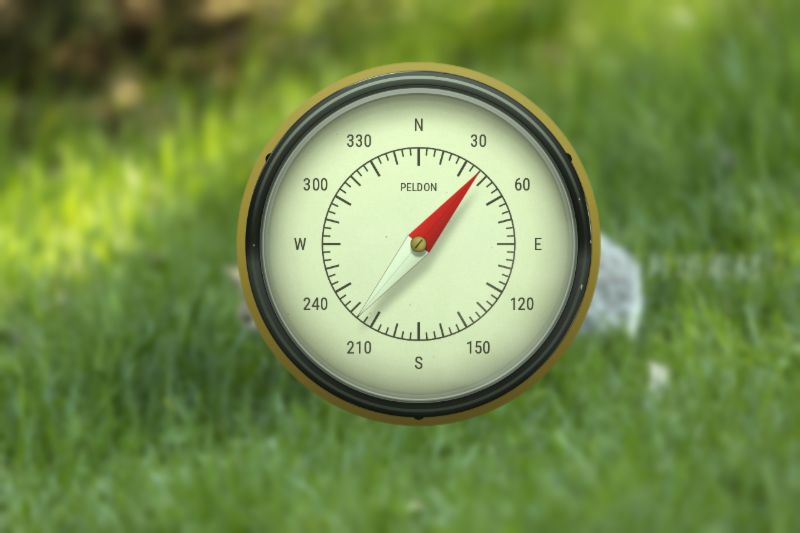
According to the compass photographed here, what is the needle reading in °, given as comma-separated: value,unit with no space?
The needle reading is 40,°
